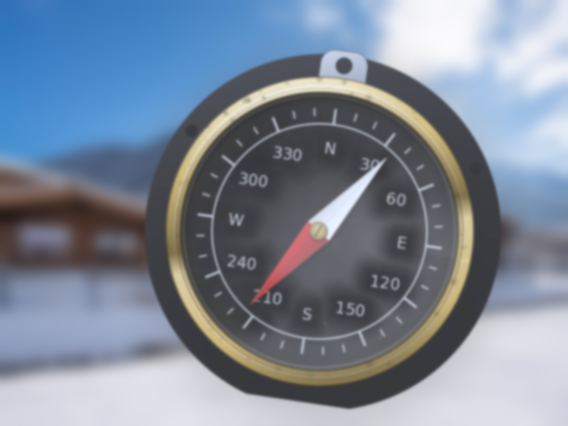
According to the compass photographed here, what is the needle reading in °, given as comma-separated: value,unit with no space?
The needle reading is 215,°
